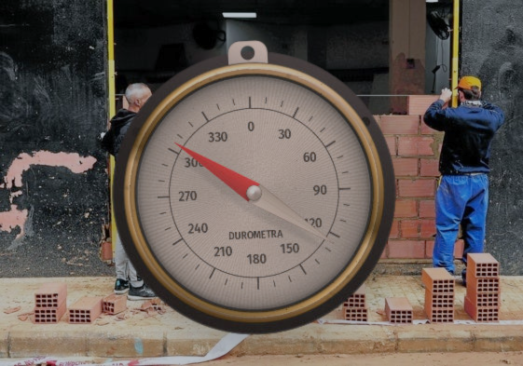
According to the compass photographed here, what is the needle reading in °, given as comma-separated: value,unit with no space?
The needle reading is 305,°
